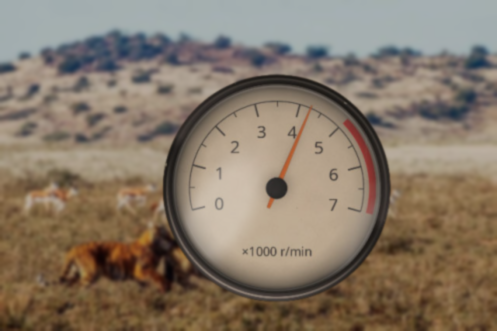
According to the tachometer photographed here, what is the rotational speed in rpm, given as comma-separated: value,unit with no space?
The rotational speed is 4250,rpm
